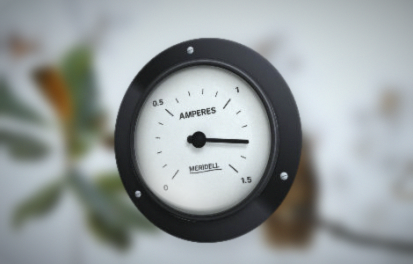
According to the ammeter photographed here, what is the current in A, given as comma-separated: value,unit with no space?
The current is 1.3,A
